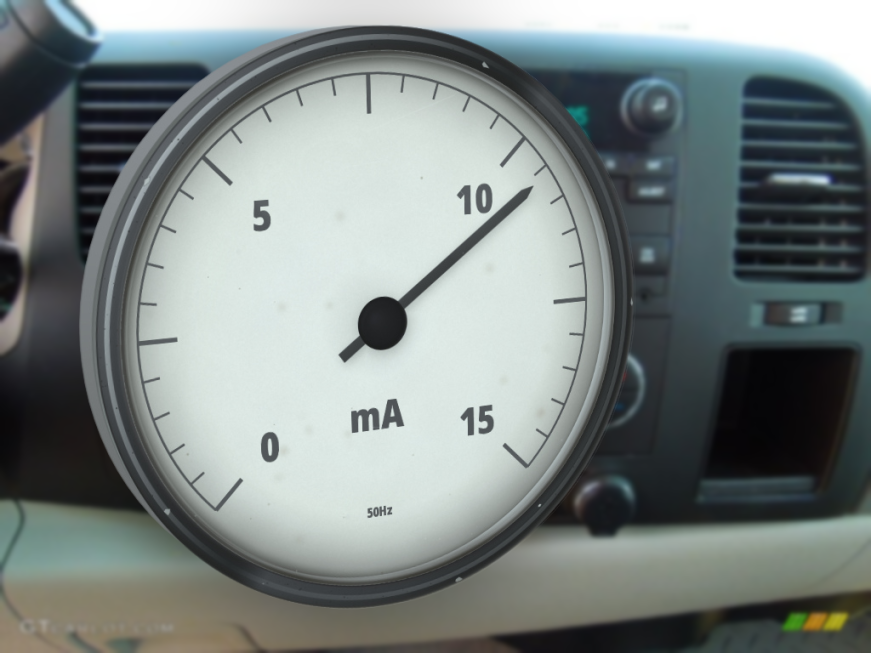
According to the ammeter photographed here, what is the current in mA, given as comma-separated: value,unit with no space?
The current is 10.5,mA
